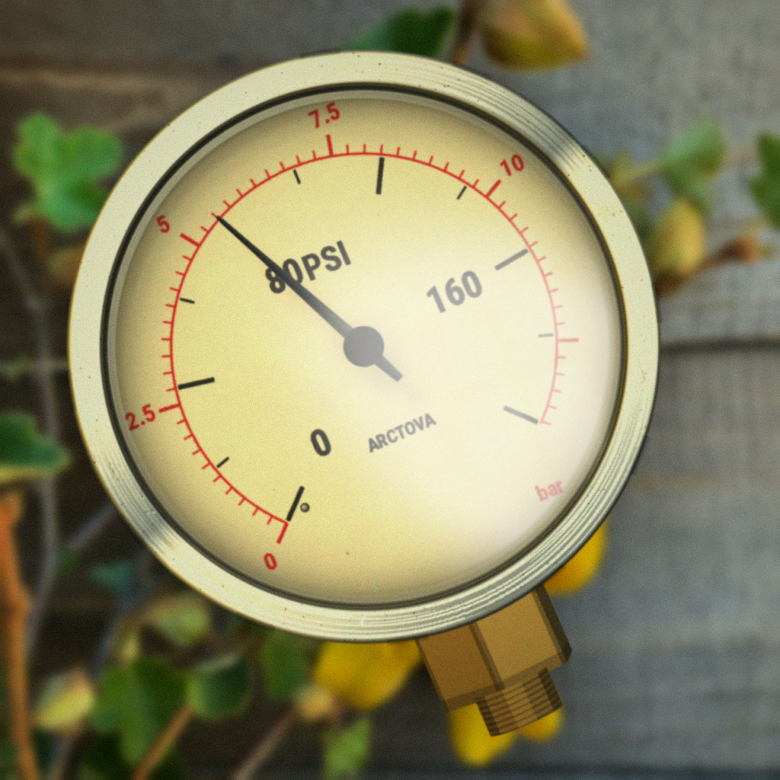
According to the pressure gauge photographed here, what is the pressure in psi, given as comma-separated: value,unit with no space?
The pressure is 80,psi
